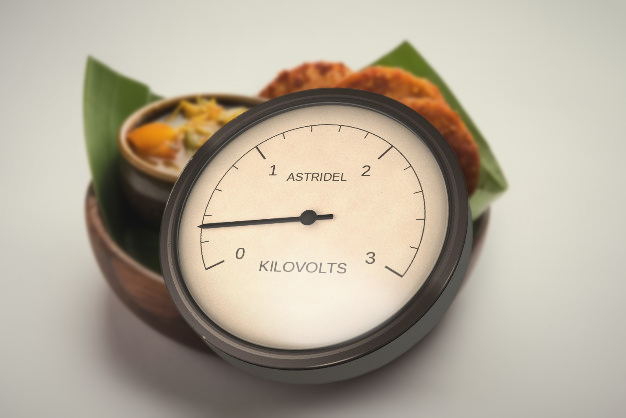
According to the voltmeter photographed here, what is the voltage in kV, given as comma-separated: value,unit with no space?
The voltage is 0.3,kV
